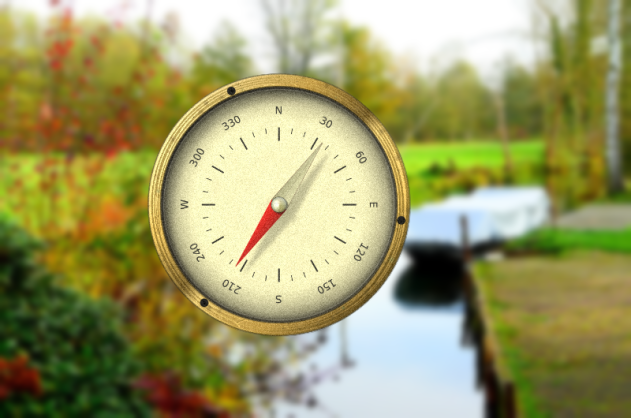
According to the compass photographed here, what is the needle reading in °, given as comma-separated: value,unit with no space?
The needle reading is 215,°
